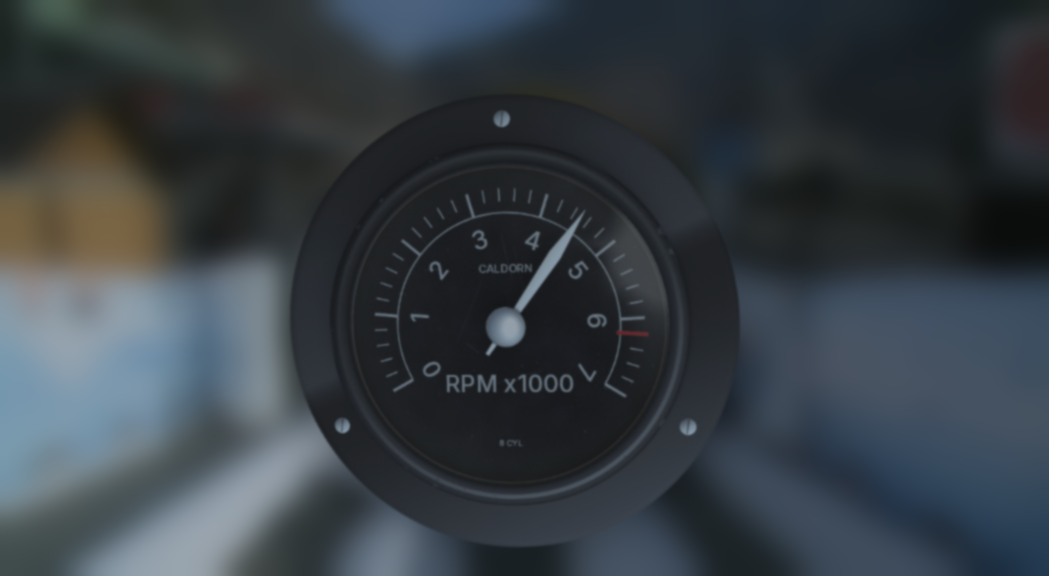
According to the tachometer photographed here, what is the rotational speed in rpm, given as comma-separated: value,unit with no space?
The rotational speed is 4500,rpm
